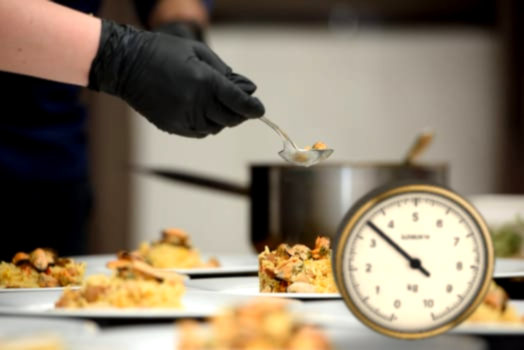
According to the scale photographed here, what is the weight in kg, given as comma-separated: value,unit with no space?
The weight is 3.5,kg
